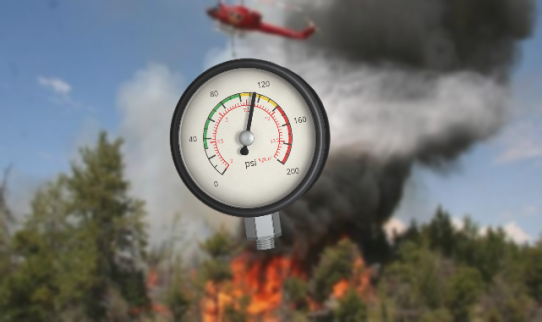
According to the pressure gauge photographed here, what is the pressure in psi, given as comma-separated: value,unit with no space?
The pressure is 115,psi
